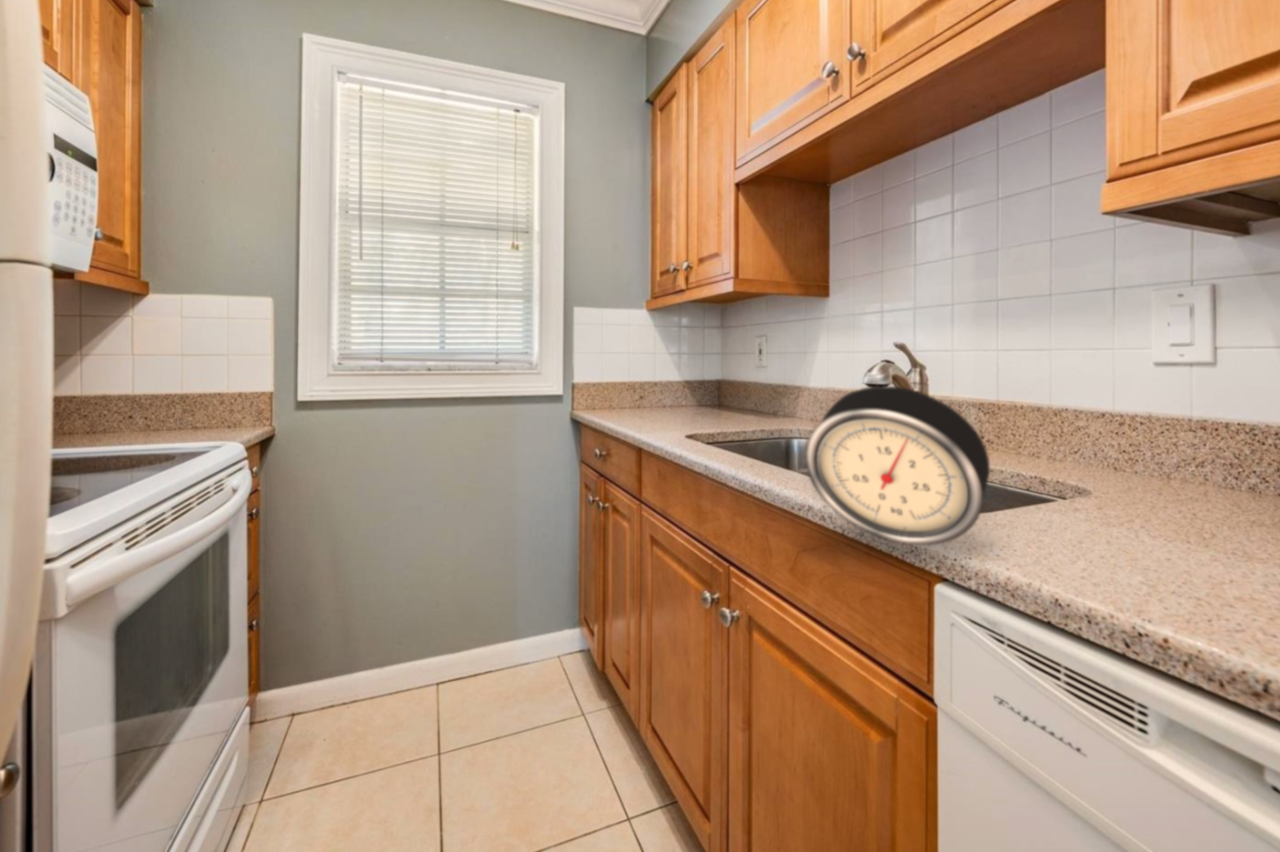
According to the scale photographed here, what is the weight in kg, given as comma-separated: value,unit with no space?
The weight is 1.75,kg
